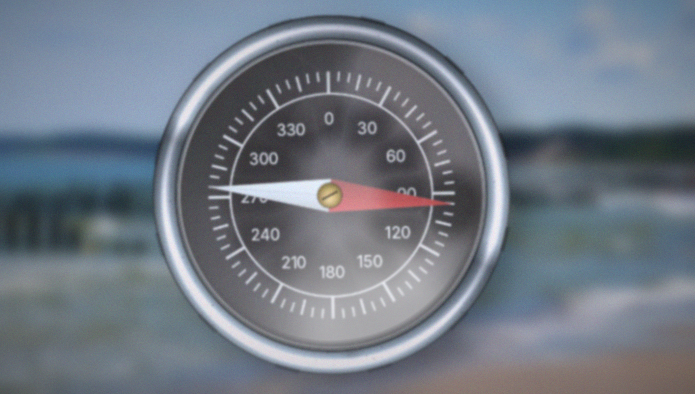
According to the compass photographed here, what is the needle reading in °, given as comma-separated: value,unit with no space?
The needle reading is 95,°
